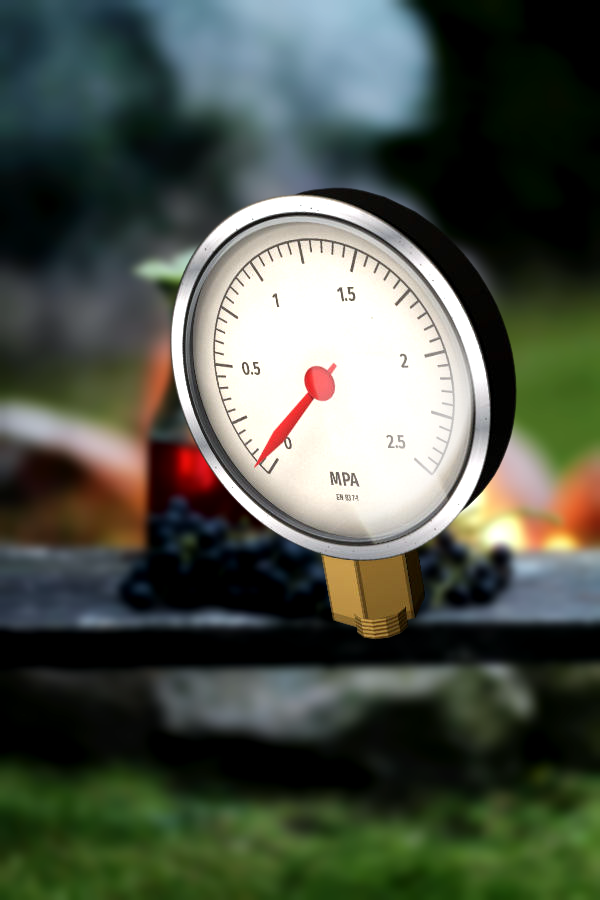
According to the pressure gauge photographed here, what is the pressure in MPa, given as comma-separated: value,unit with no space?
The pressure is 0.05,MPa
